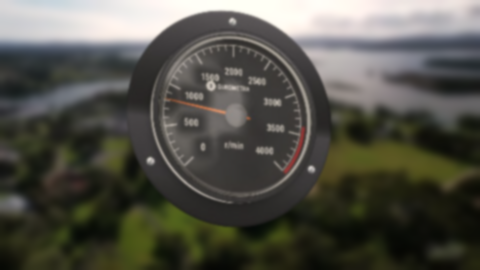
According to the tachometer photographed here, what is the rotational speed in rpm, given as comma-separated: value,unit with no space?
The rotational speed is 800,rpm
